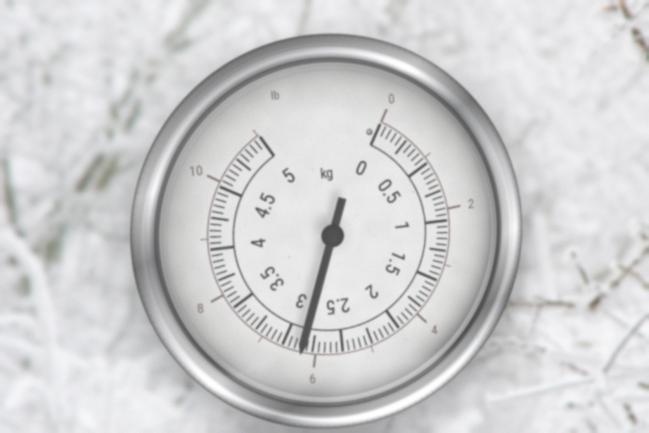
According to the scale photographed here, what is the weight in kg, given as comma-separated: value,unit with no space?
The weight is 2.85,kg
